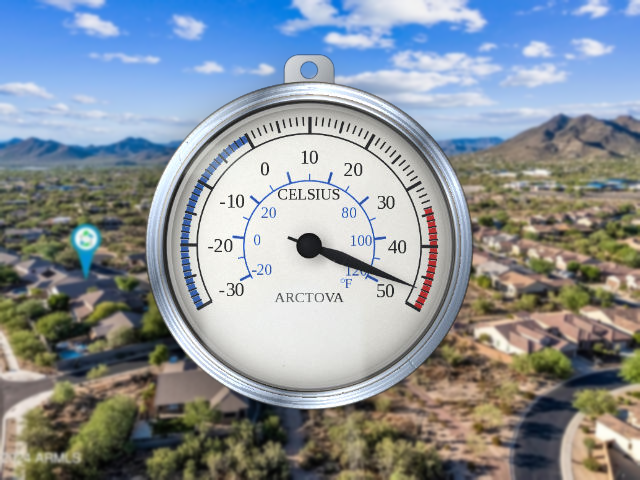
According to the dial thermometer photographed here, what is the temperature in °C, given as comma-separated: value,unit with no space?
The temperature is 47,°C
